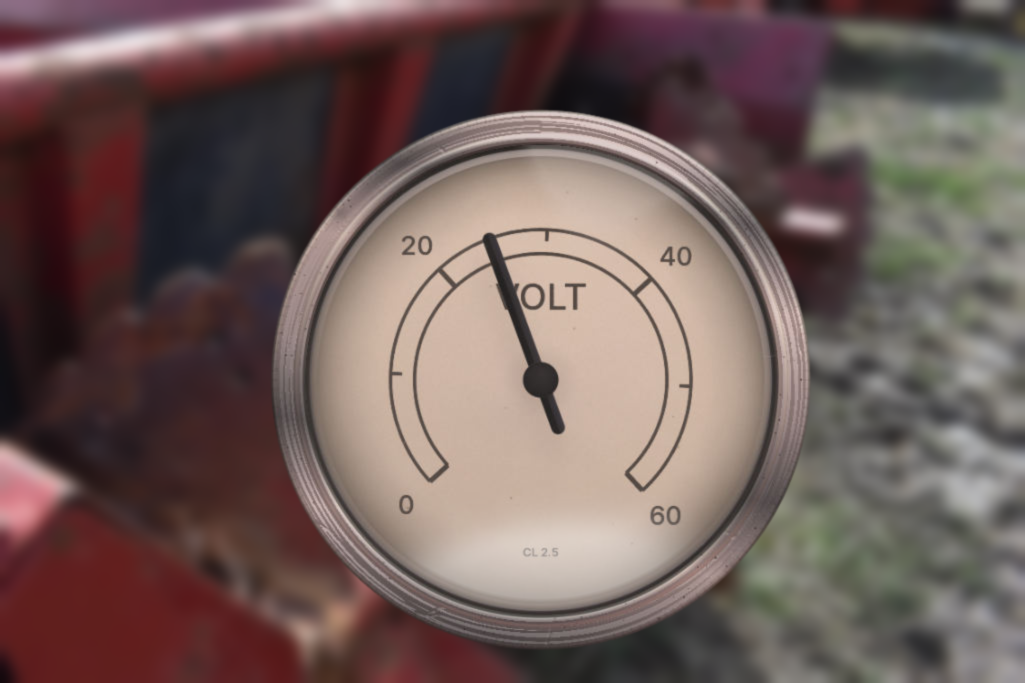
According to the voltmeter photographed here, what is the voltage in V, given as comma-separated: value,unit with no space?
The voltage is 25,V
